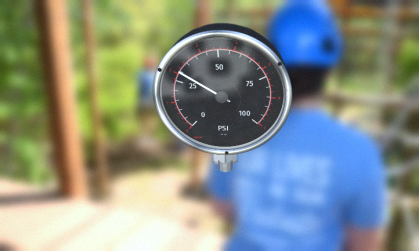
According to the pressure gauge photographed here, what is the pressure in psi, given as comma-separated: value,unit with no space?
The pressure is 30,psi
